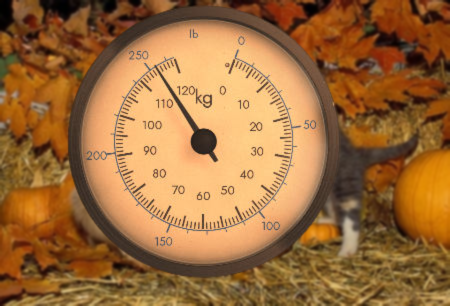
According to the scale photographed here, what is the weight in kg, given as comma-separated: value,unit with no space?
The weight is 115,kg
